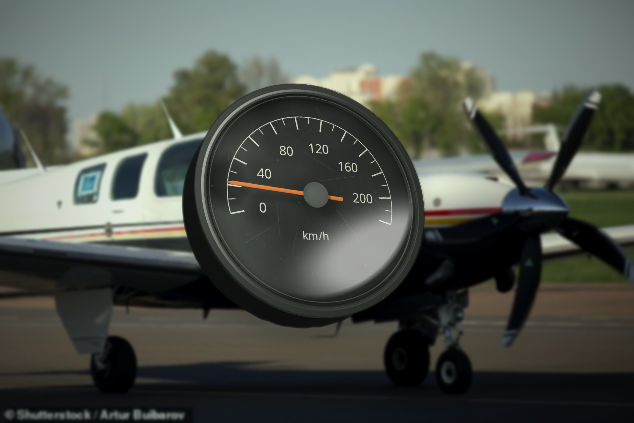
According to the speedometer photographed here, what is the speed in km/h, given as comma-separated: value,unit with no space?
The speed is 20,km/h
